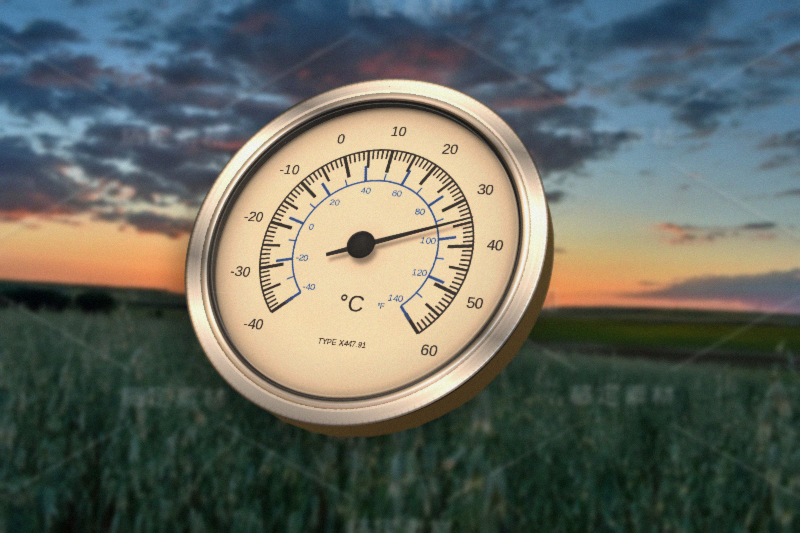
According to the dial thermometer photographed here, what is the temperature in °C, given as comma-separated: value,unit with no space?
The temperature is 35,°C
